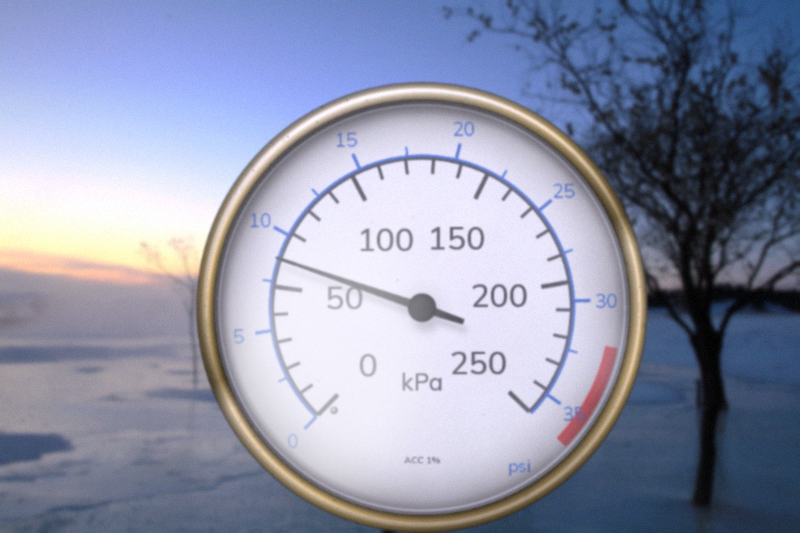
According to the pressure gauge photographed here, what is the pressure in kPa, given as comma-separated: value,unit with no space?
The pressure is 60,kPa
